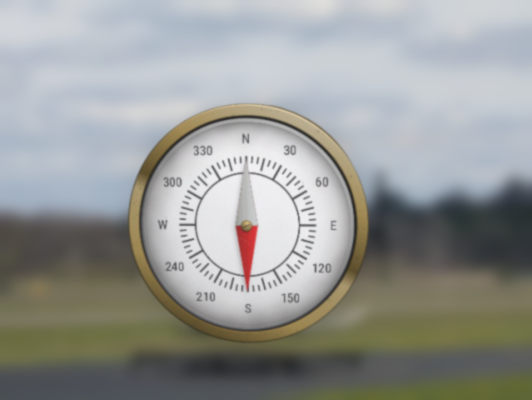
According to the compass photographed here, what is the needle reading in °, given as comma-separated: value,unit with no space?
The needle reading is 180,°
